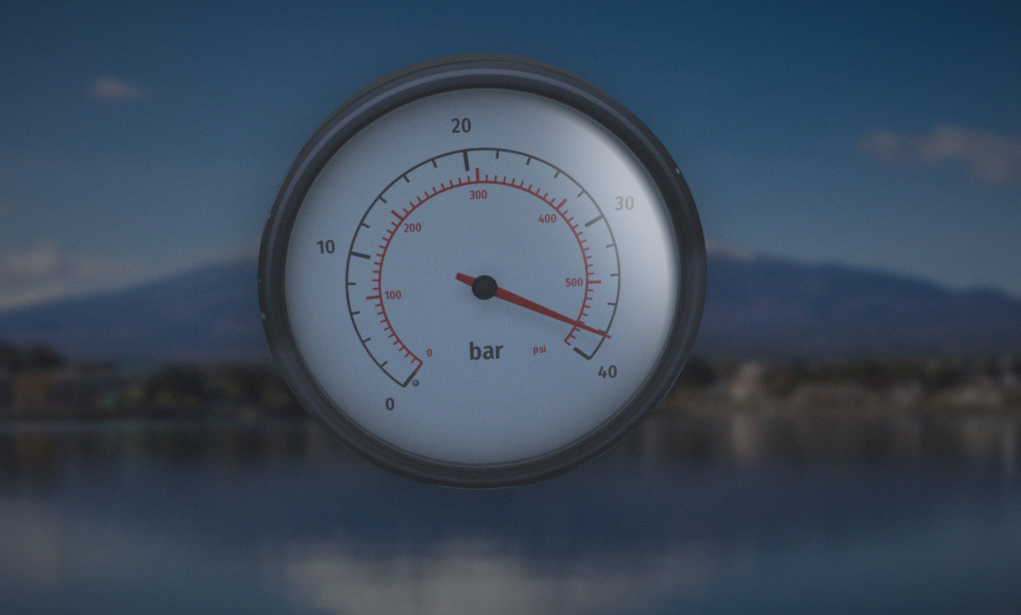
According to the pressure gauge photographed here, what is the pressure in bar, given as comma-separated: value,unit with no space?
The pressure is 38,bar
